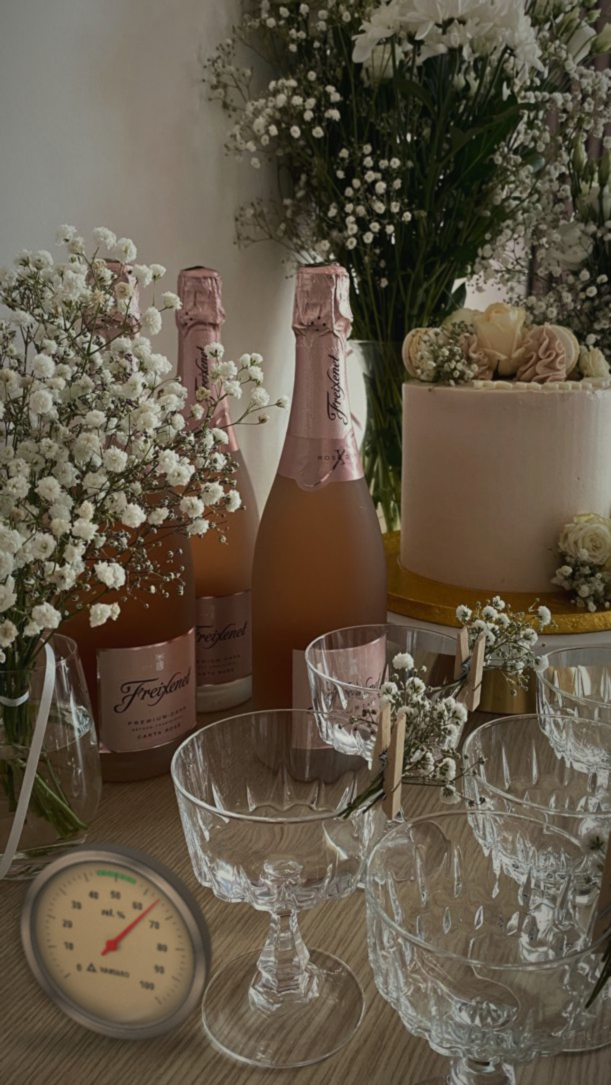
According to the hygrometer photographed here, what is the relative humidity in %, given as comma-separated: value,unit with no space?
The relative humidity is 64,%
